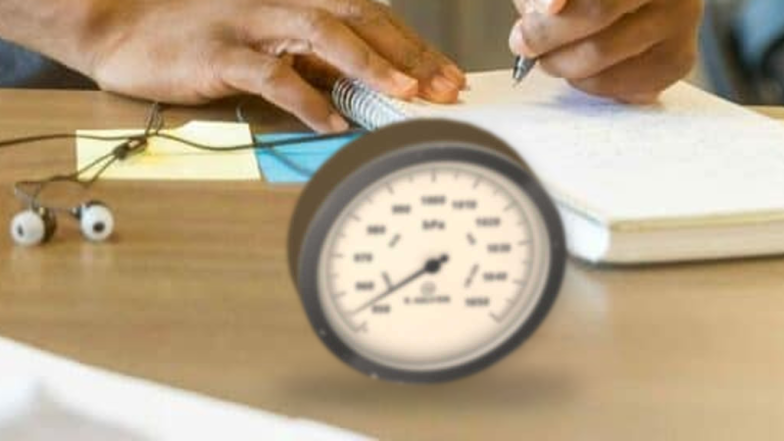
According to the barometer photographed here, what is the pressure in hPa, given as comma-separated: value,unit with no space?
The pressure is 955,hPa
